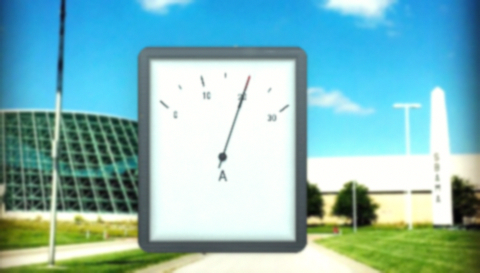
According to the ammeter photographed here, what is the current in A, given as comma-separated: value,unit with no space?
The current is 20,A
